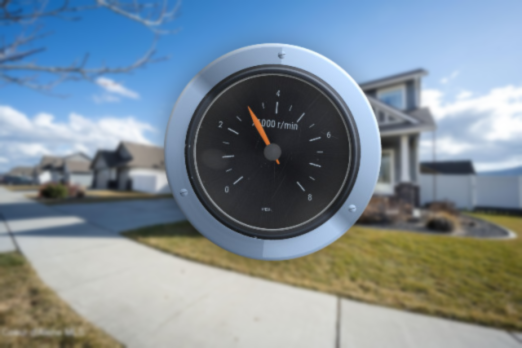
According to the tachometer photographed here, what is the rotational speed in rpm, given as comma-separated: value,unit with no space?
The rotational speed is 3000,rpm
